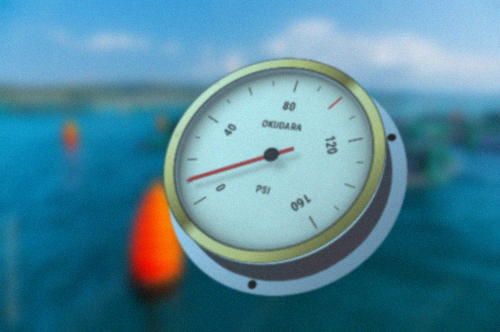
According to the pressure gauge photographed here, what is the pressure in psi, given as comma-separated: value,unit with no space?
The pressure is 10,psi
